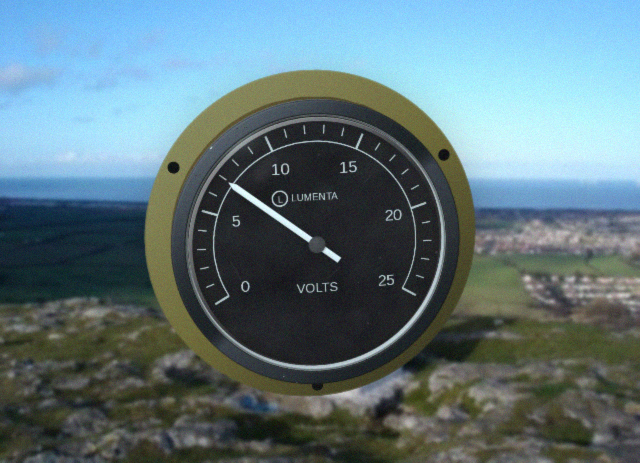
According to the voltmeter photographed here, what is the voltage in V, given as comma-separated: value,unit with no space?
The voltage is 7,V
